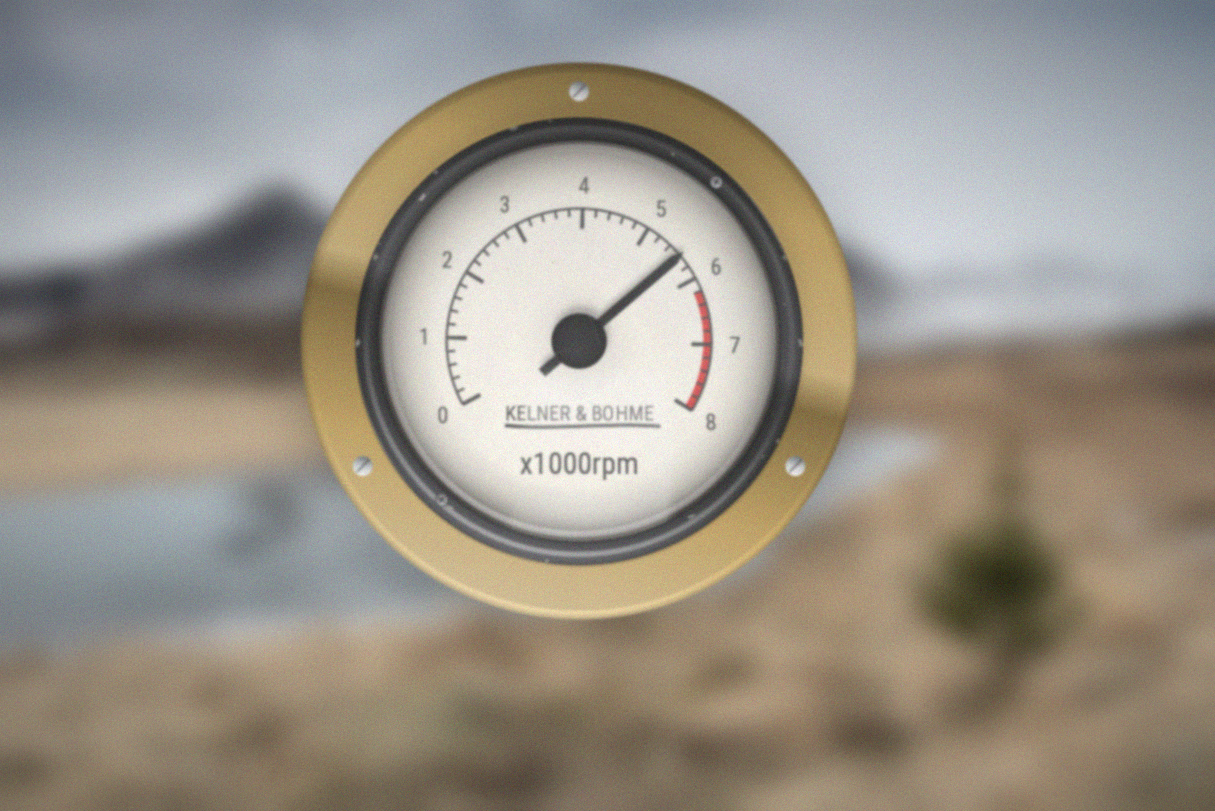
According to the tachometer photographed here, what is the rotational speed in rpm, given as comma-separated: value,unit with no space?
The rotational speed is 5600,rpm
